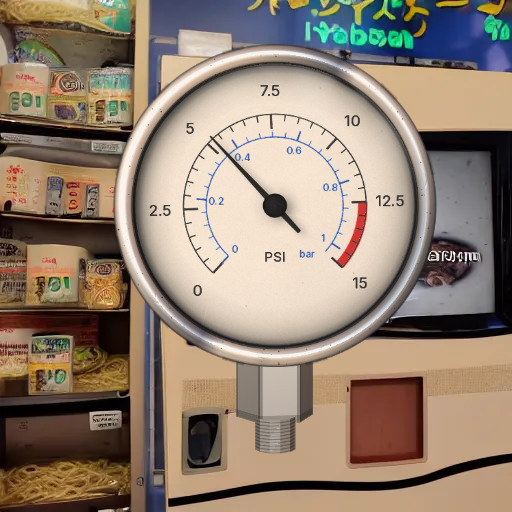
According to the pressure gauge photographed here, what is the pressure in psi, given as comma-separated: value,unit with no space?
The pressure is 5.25,psi
